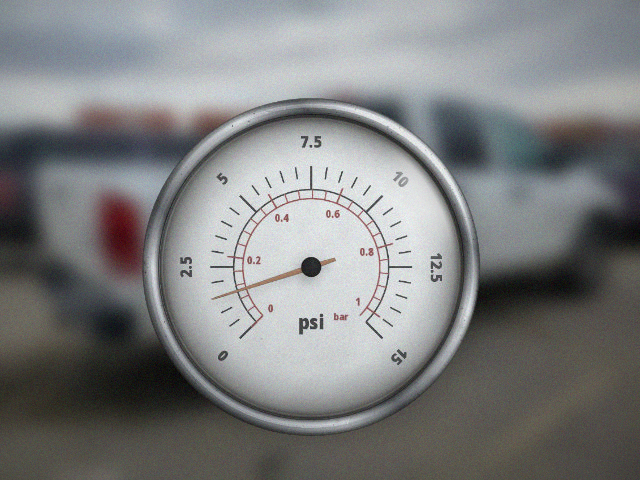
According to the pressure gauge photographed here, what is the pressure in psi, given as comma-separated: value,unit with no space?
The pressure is 1.5,psi
